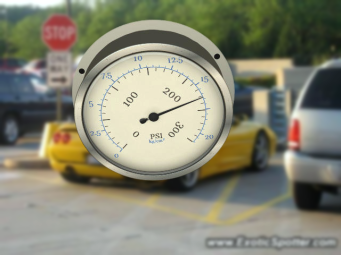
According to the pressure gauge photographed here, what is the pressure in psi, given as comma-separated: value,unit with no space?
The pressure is 230,psi
